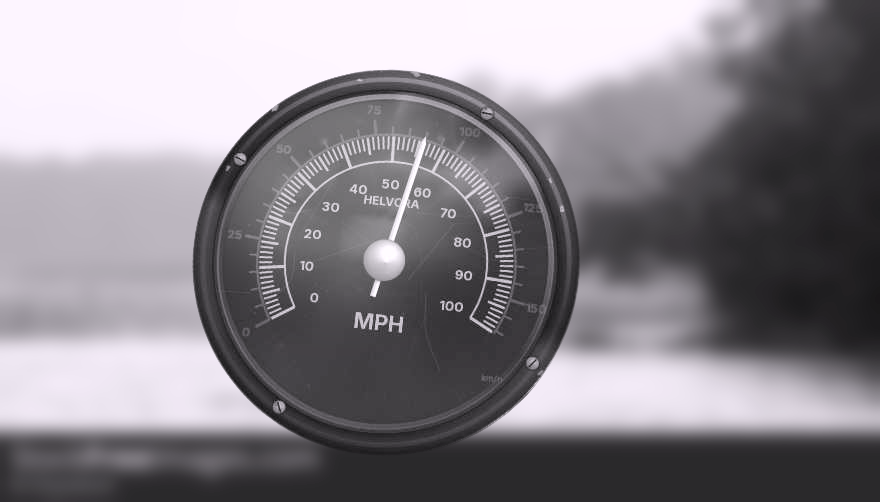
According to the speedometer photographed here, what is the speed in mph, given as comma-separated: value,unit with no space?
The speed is 56,mph
